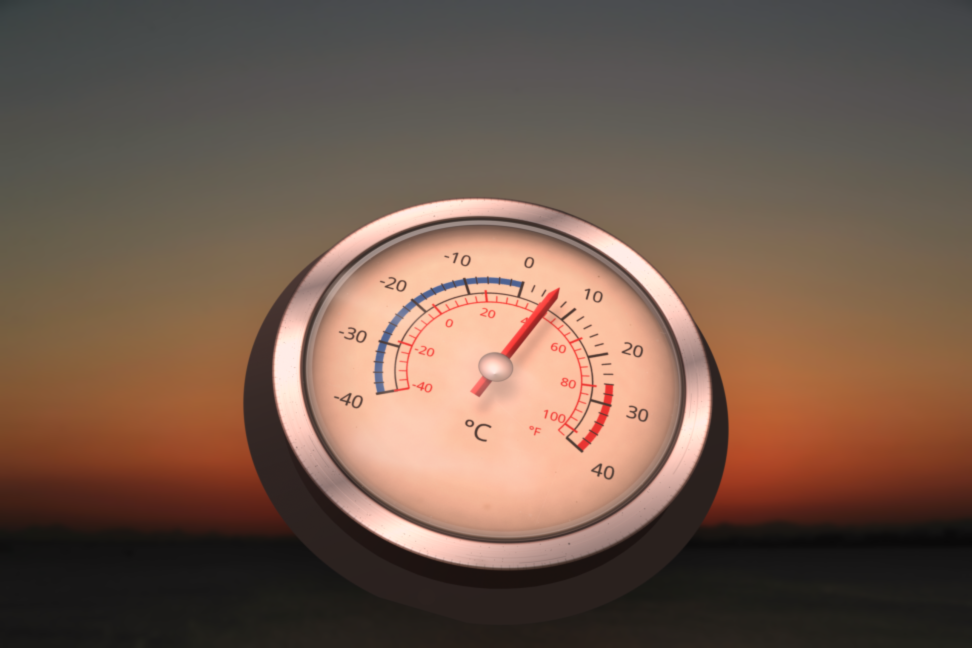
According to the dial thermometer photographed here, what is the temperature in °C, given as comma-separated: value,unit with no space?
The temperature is 6,°C
